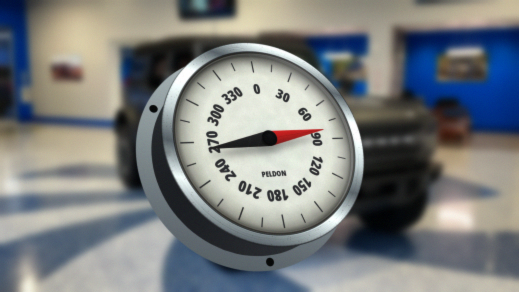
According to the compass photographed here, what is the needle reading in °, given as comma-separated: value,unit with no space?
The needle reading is 82.5,°
